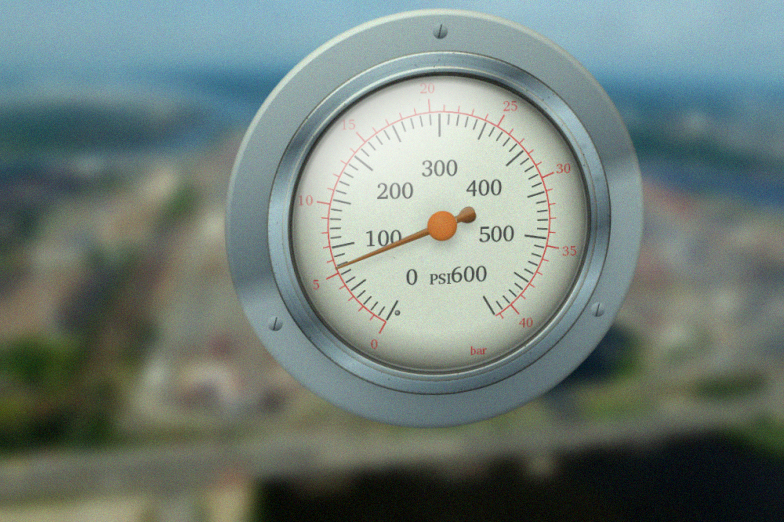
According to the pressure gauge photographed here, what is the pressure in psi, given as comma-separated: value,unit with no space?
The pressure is 80,psi
